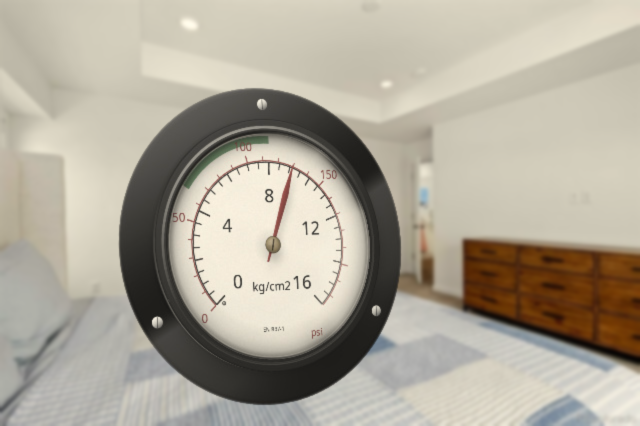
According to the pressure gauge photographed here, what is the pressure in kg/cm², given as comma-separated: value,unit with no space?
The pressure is 9,kg/cm²
